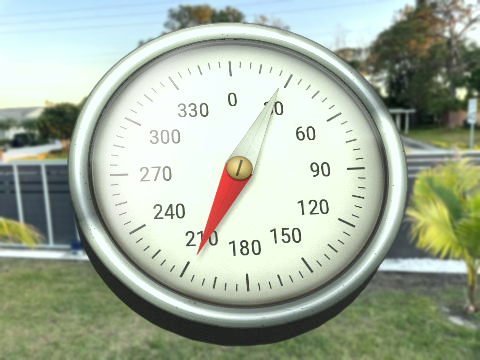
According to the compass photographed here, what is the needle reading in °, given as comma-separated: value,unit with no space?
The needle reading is 207.5,°
